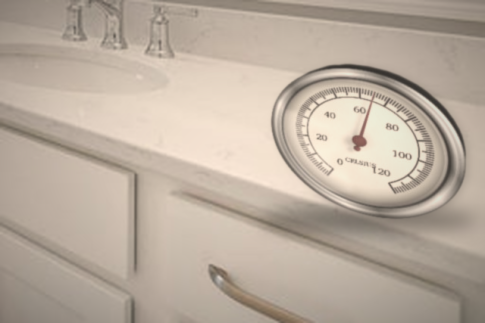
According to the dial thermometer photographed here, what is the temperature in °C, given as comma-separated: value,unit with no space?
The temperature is 65,°C
